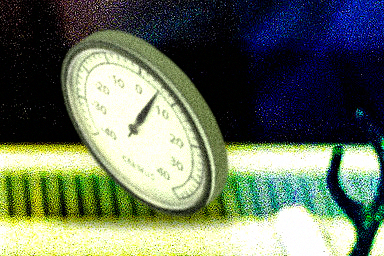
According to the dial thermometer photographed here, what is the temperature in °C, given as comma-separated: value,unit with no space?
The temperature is 6,°C
